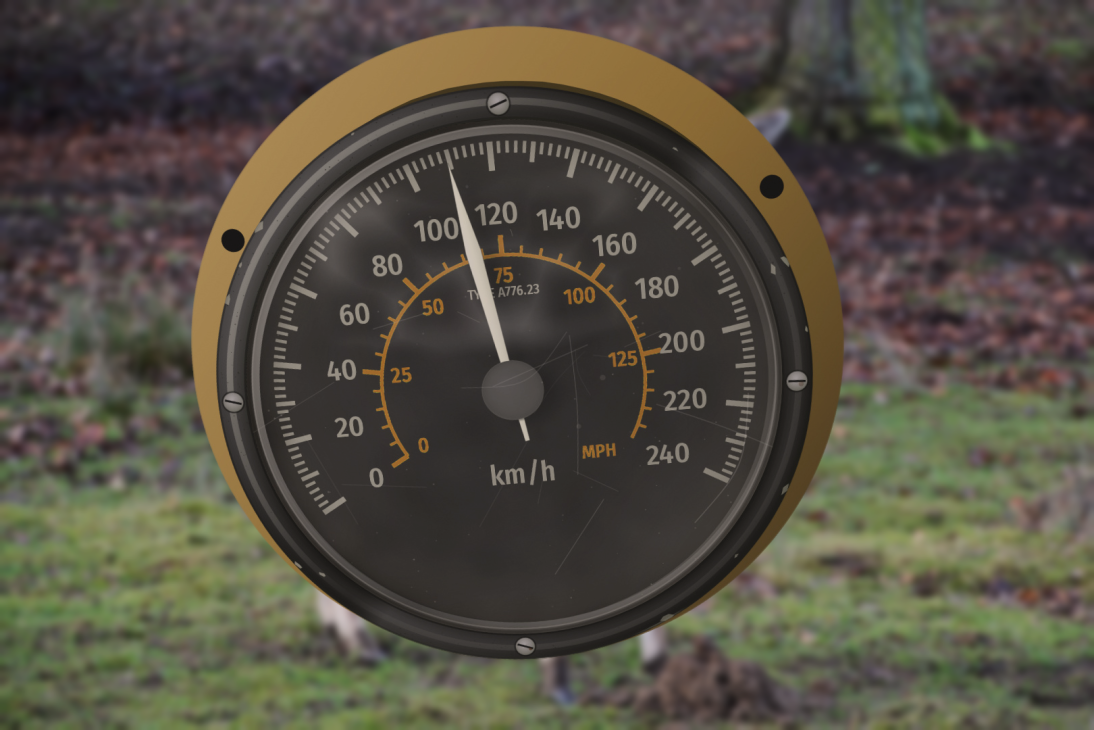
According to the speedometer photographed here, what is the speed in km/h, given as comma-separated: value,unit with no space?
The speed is 110,km/h
